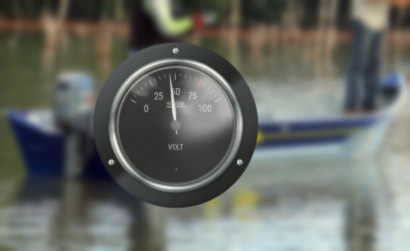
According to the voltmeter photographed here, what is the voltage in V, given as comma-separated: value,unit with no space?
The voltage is 45,V
